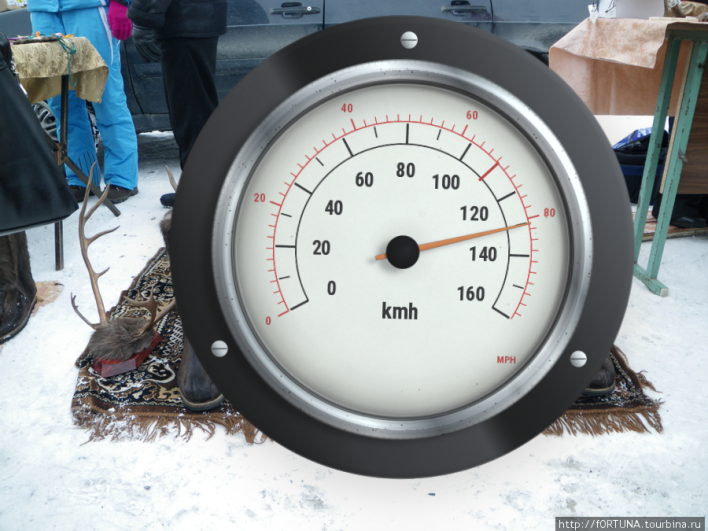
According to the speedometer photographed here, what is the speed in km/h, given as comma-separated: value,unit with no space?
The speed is 130,km/h
